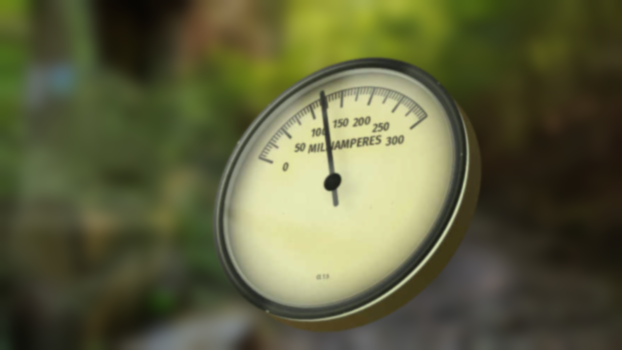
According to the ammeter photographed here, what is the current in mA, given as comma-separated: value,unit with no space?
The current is 125,mA
